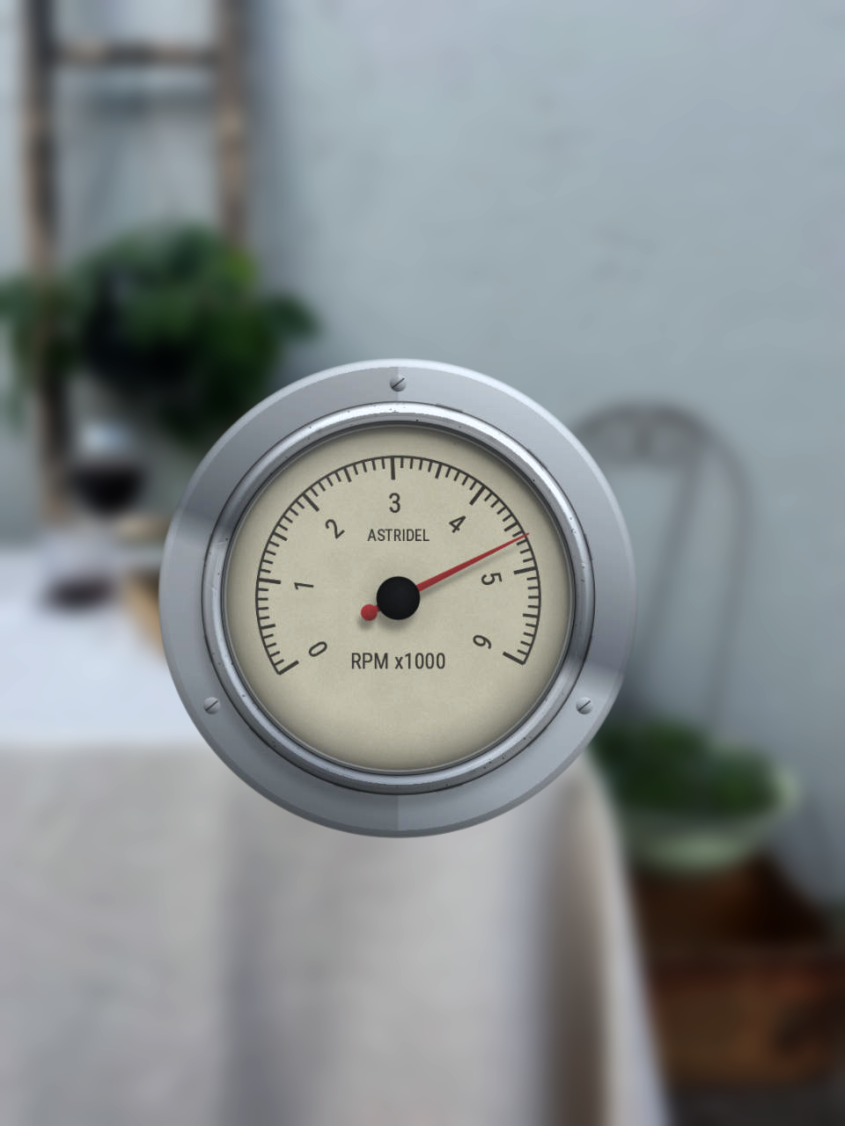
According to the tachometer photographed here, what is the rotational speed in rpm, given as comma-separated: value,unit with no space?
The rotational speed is 4650,rpm
